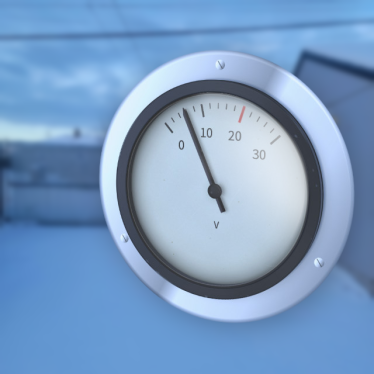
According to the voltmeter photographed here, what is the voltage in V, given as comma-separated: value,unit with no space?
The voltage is 6,V
